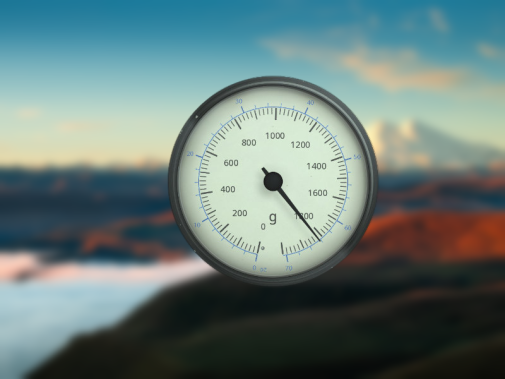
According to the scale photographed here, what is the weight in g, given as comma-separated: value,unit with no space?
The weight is 1820,g
